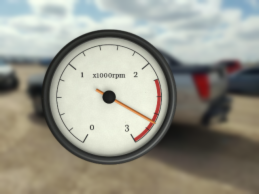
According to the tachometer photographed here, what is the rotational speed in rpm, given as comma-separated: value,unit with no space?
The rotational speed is 2700,rpm
